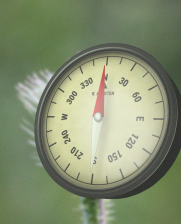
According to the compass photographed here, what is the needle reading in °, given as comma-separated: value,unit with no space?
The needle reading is 0,°
